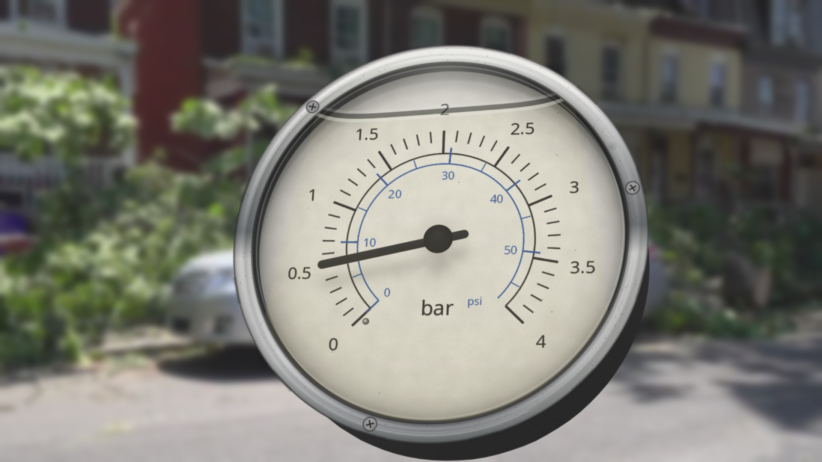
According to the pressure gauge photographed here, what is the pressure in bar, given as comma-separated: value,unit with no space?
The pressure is 0.5,bar
